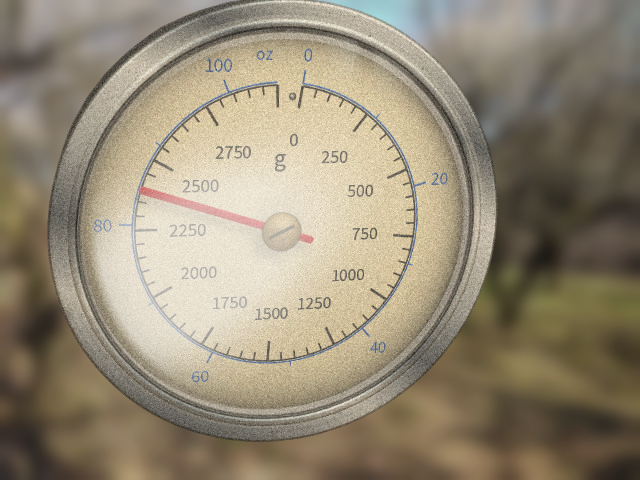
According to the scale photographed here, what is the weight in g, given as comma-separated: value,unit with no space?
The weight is 2400,g
